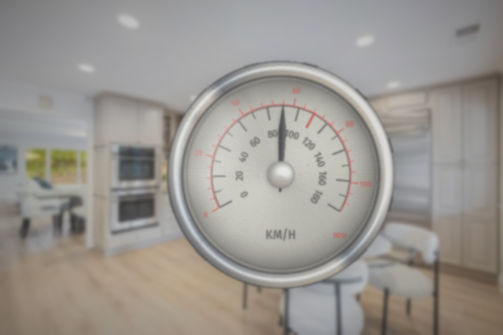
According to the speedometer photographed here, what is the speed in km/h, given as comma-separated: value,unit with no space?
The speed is 90,km/h
